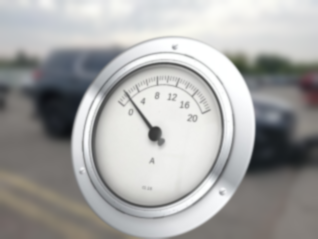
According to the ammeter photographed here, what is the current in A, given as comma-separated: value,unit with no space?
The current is 2,A
